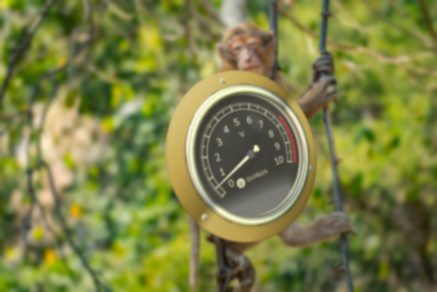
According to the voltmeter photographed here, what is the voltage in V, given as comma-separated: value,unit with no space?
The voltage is 0.5,V
